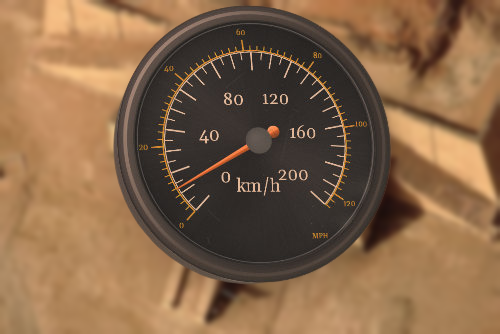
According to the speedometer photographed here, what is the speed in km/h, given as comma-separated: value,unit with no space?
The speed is 12.5,km/h
